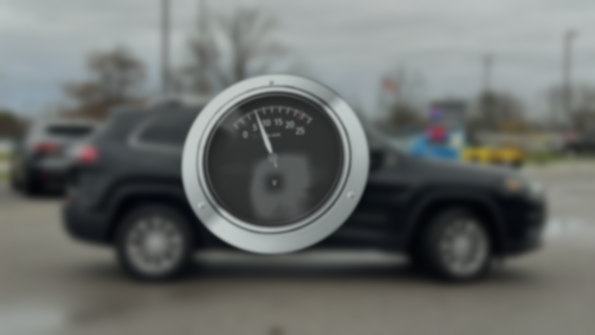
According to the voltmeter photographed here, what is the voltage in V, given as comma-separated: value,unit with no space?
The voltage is 7.5,V
